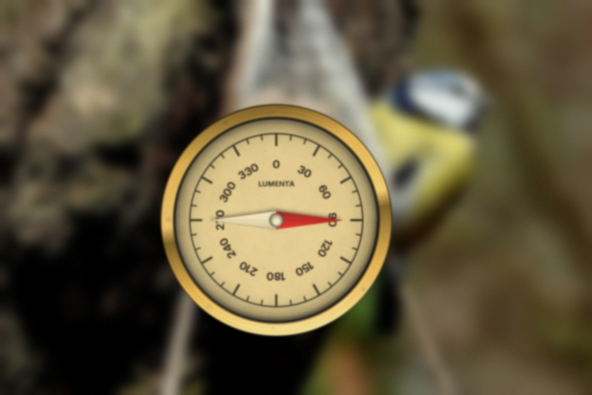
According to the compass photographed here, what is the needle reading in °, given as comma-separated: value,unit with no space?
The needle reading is 90,°
